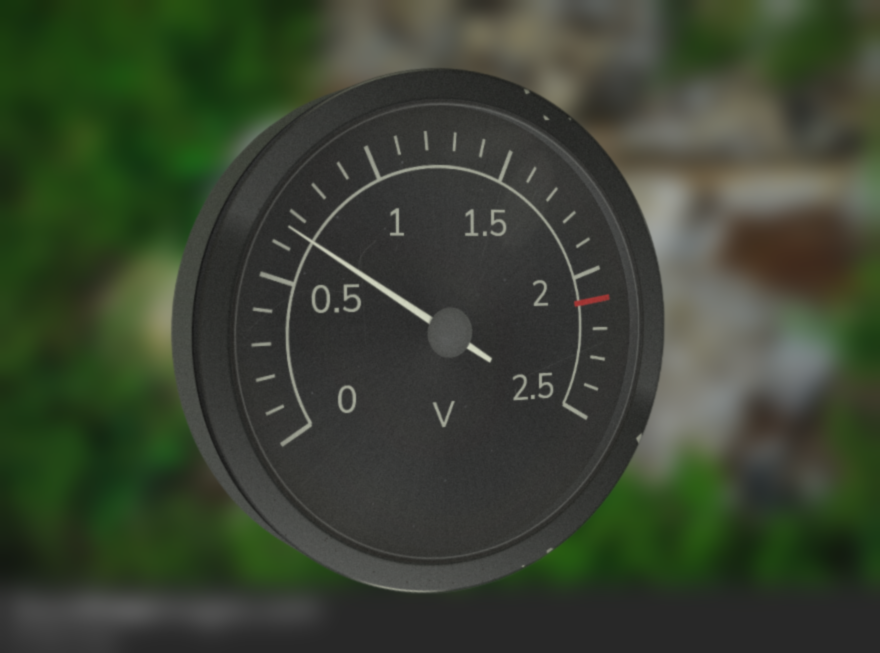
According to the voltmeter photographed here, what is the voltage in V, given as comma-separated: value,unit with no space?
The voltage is 0.65,V
